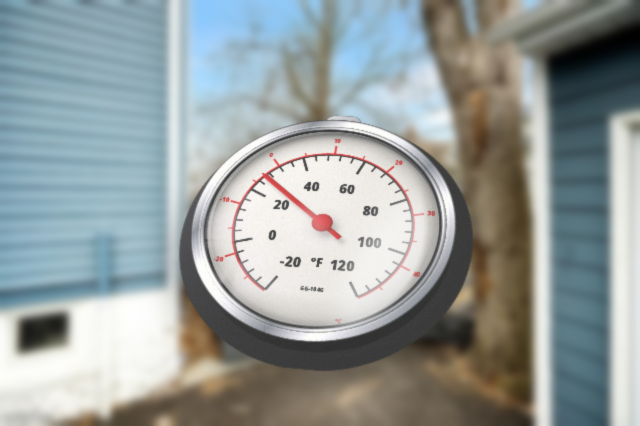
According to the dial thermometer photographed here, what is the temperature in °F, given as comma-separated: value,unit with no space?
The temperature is 26,°F
